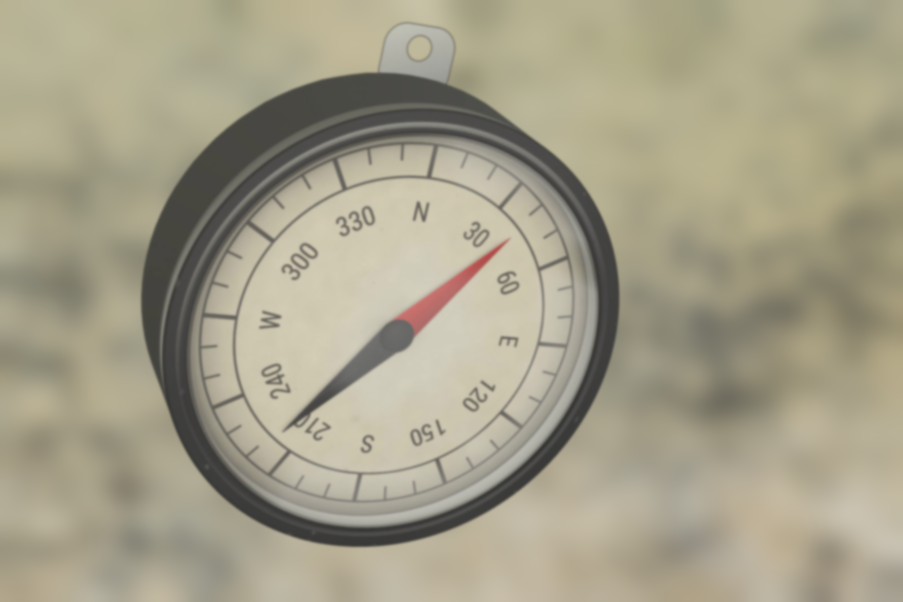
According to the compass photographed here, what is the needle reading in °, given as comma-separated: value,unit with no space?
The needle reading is 40,°
